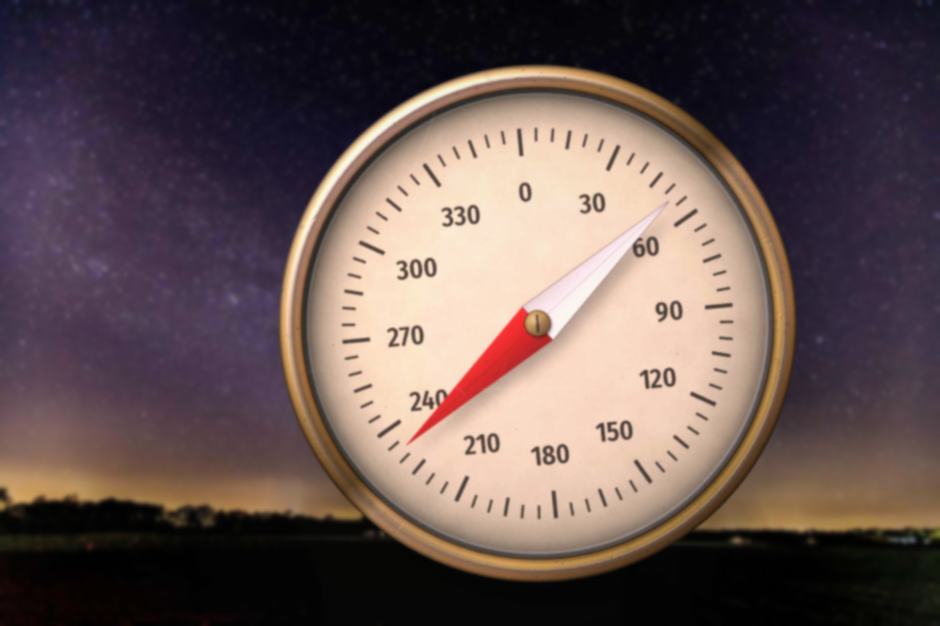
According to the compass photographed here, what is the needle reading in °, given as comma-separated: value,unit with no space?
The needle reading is 232.5,°
